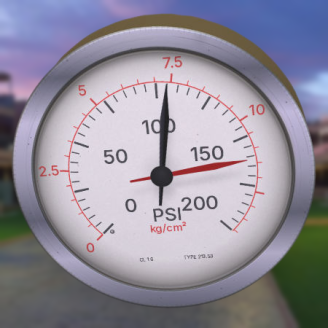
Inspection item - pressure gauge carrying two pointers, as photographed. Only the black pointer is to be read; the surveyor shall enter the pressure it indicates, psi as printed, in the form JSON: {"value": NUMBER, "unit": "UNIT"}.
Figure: {"value": 105, "unit": "psi"}
